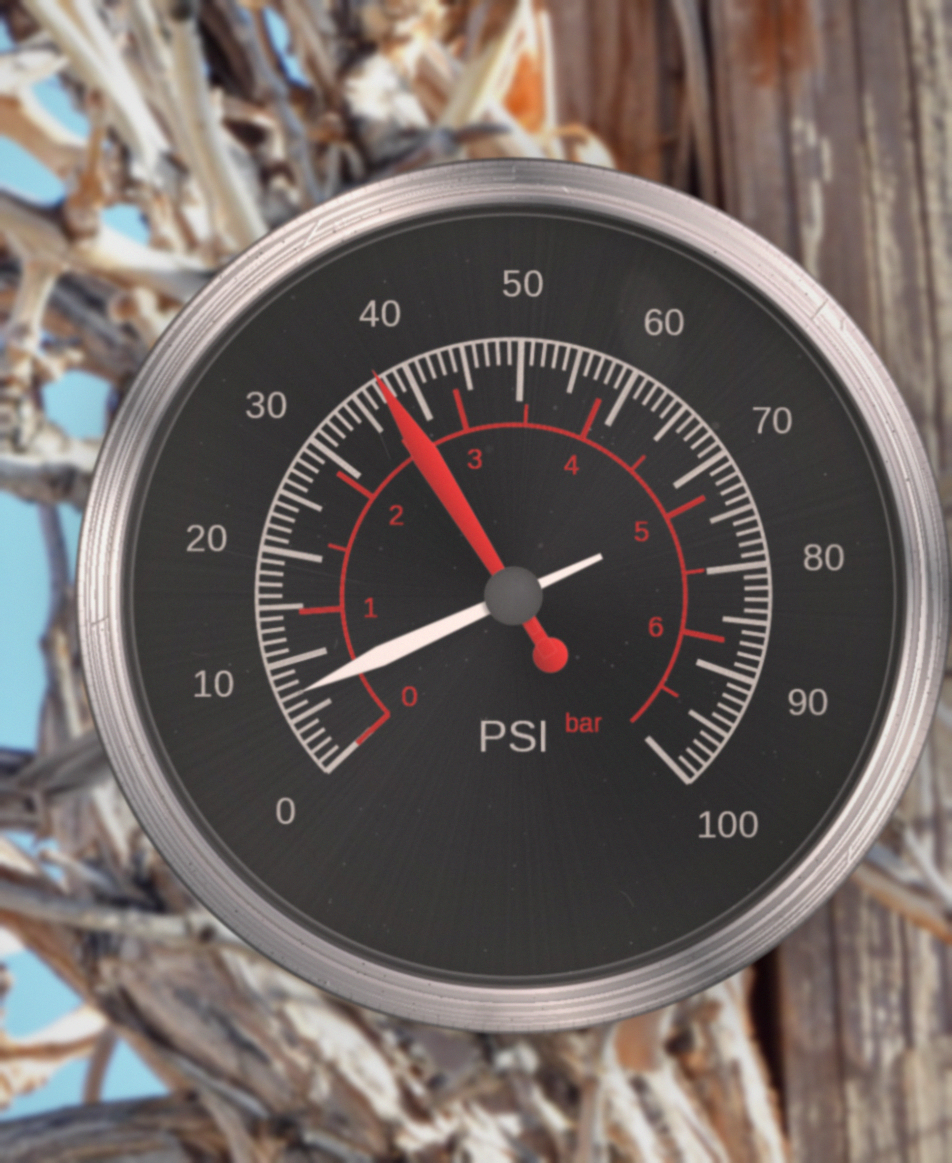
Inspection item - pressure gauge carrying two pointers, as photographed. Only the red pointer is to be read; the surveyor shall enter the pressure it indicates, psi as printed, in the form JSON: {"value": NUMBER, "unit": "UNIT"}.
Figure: {"value": 37.5, "unit": "psi"}
